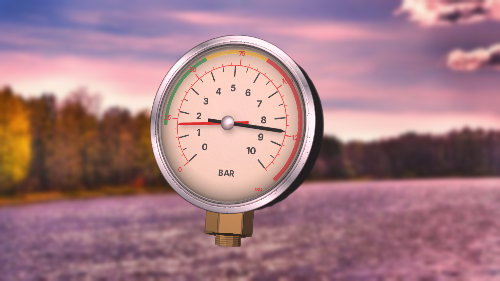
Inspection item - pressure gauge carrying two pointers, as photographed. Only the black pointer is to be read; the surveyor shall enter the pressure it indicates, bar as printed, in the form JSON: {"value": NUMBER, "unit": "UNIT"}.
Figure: {"value": 8.5, "unit": "bar"}
